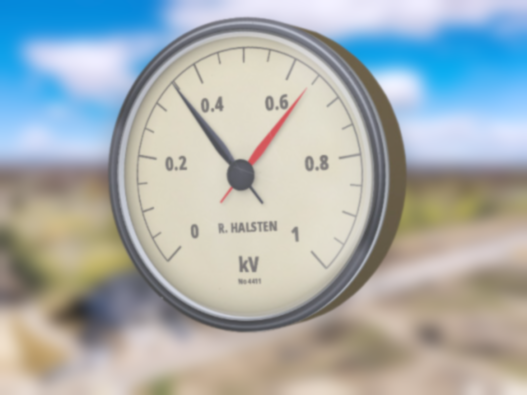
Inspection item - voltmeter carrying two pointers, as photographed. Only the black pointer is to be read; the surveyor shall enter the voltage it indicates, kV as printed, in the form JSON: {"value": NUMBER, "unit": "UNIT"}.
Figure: {"value": 0.35, "unit": "kV"}
